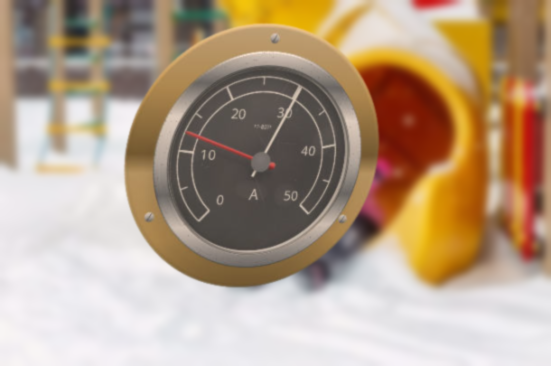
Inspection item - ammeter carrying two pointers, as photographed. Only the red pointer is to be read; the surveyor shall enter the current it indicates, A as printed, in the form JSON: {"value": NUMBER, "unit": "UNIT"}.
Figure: {"value": 12.5, "unit": "A"}
